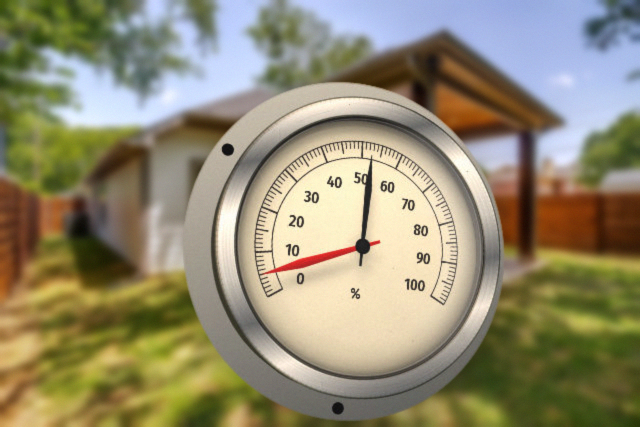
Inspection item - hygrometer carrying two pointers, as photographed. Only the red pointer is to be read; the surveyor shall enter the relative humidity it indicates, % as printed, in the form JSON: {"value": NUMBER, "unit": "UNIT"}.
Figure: {"value": 5, "unit": "%"}
